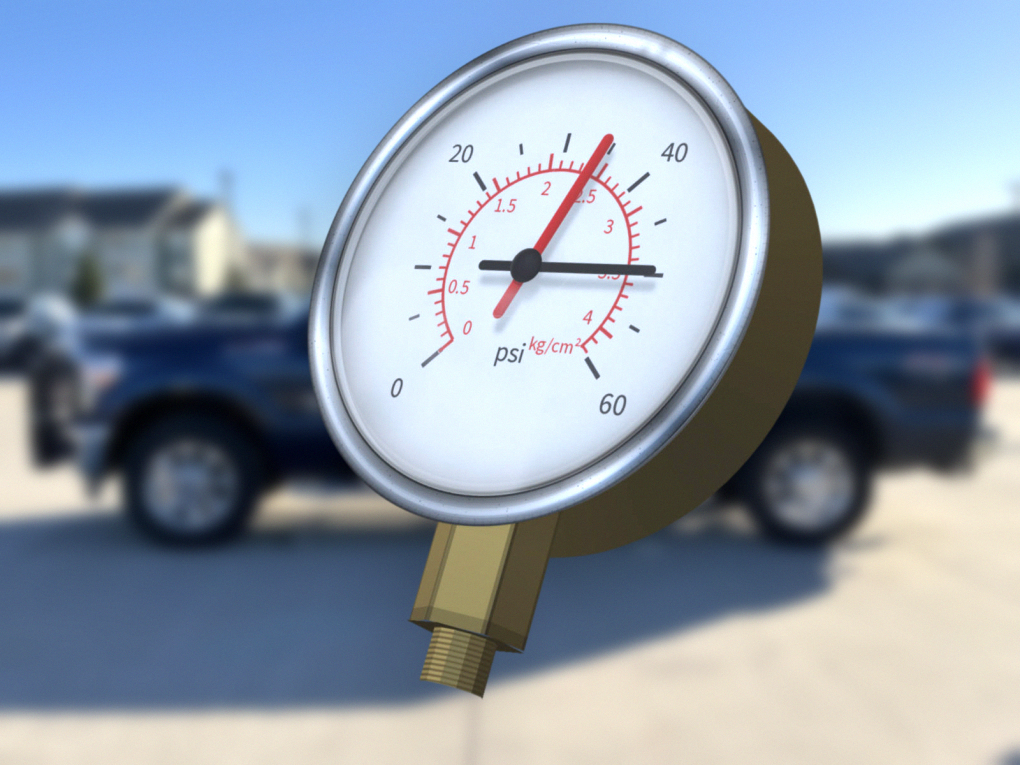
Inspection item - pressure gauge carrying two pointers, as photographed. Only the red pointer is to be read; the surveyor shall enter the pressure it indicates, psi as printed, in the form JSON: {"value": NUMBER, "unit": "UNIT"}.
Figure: {"value": 35, "unit": "psi"}
